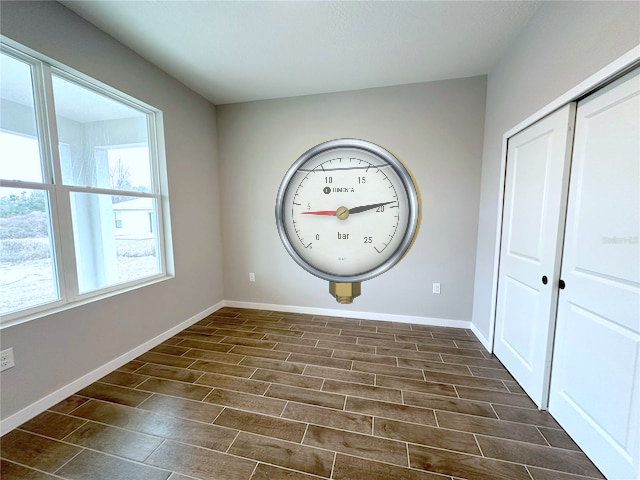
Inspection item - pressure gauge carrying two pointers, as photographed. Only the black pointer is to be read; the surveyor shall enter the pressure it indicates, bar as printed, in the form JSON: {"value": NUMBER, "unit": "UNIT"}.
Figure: {"value": 19.5, "unit": "bar"}
